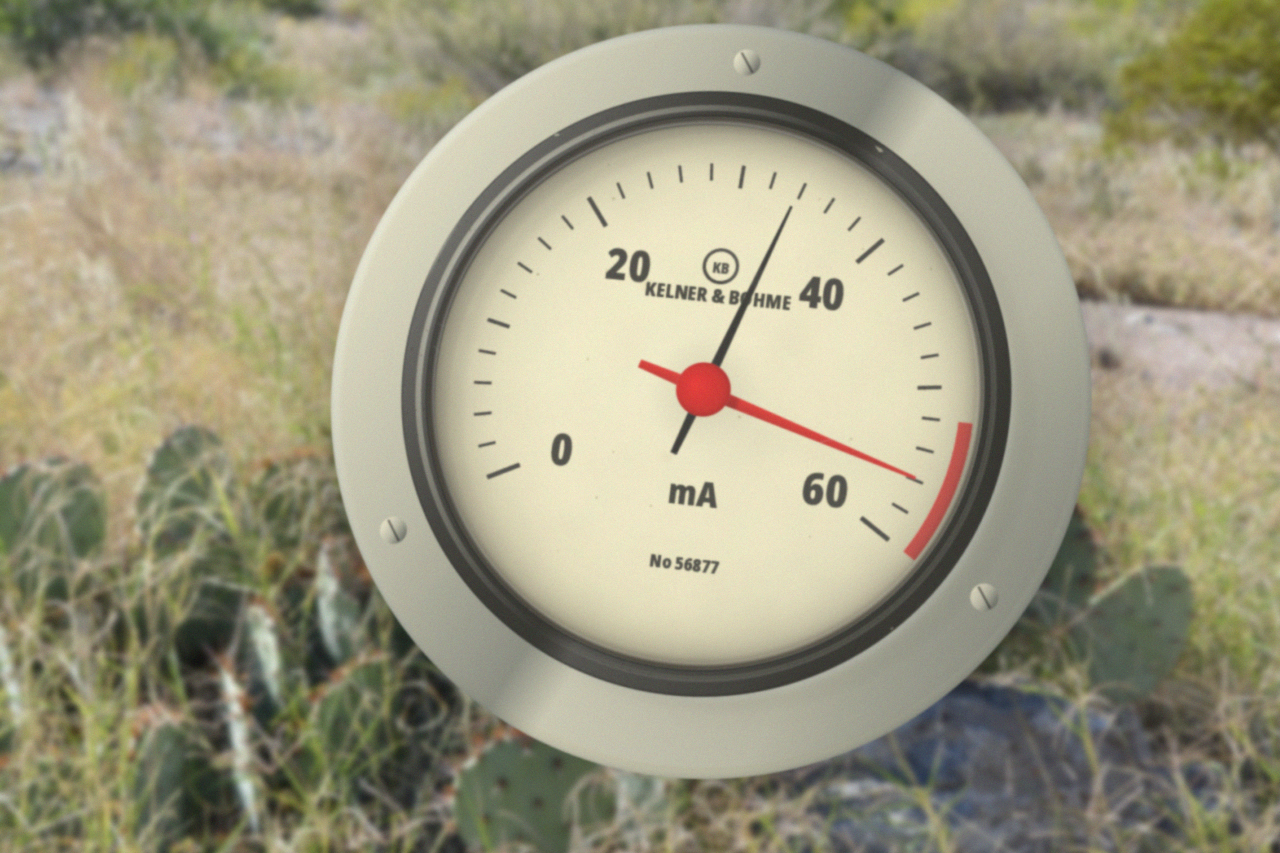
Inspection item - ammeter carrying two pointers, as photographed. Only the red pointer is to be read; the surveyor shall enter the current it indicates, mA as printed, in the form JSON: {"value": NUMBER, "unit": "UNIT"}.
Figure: {"value": 56, "unit": "mA"}
